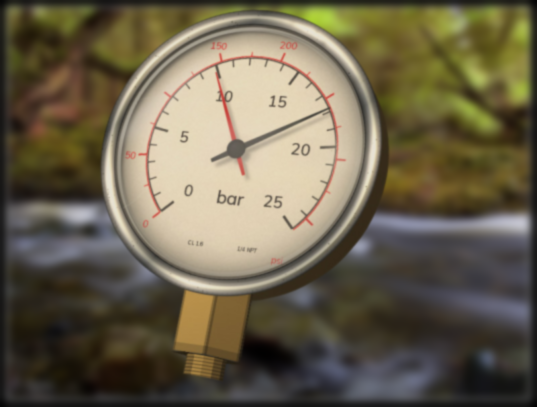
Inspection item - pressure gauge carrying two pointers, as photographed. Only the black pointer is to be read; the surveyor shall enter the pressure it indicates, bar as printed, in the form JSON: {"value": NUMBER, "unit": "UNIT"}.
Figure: {"value": 18, "unit": "bar"}
